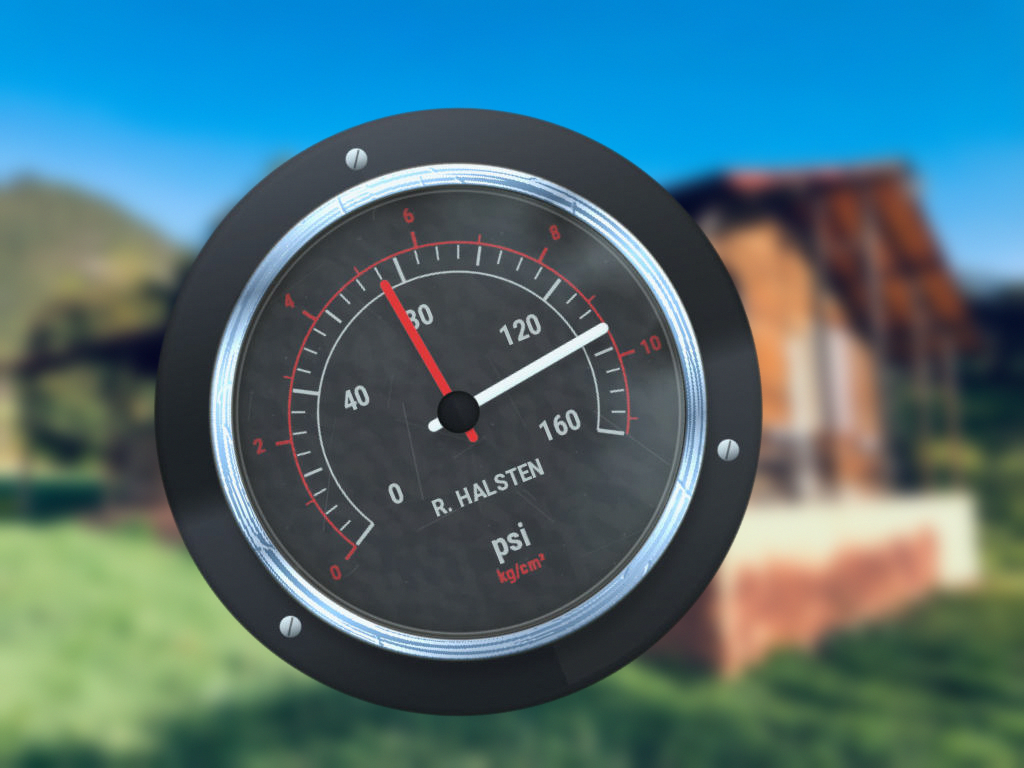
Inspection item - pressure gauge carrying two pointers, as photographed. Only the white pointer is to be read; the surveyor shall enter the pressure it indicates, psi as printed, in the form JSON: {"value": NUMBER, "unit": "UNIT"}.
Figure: {"value": 135, "unit": "psi"}
